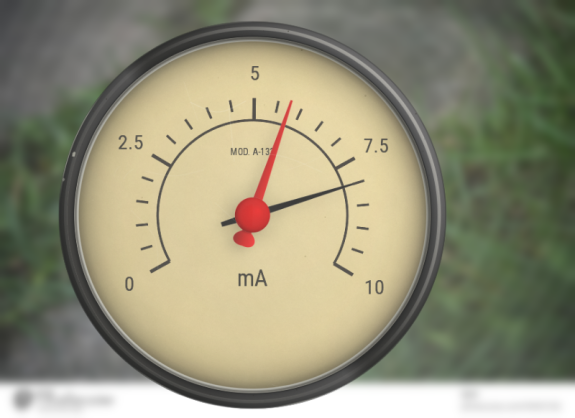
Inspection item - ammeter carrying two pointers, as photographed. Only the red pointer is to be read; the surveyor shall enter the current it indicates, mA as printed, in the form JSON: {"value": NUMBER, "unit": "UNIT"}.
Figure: {"value": 5.75, "unit": "mA"}
